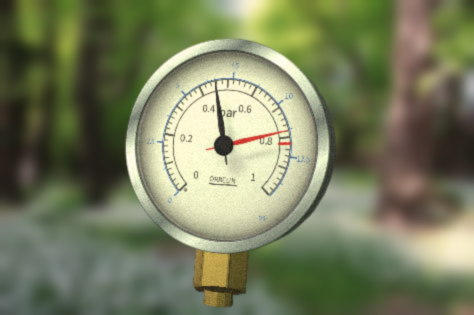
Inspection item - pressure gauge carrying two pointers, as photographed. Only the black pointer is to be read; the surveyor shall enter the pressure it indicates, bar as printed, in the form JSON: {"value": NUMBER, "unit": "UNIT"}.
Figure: {"value": 0.46, "unit": "bar"}
